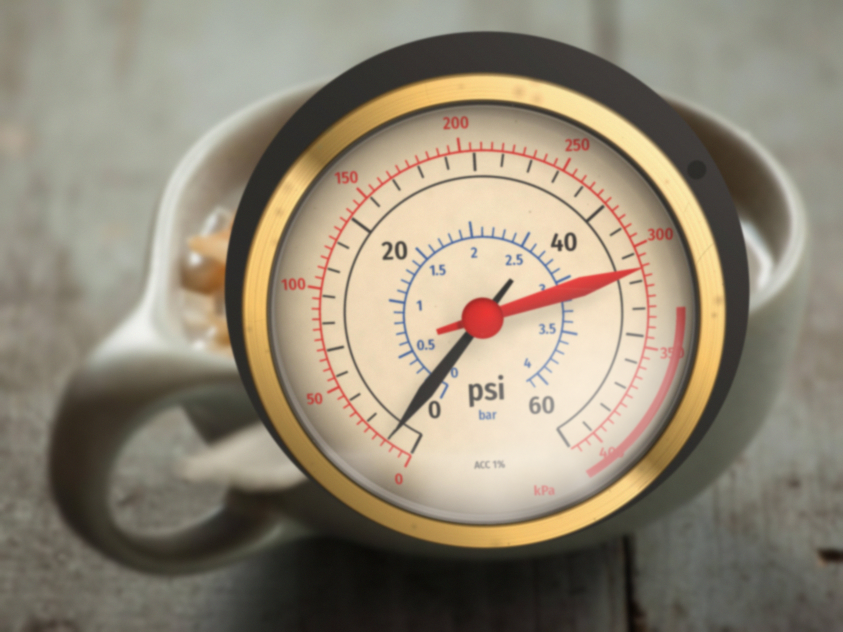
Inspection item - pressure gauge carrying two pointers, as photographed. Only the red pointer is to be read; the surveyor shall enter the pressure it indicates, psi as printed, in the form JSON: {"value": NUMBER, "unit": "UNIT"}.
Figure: {"value": 45, "unit": "psi"}
